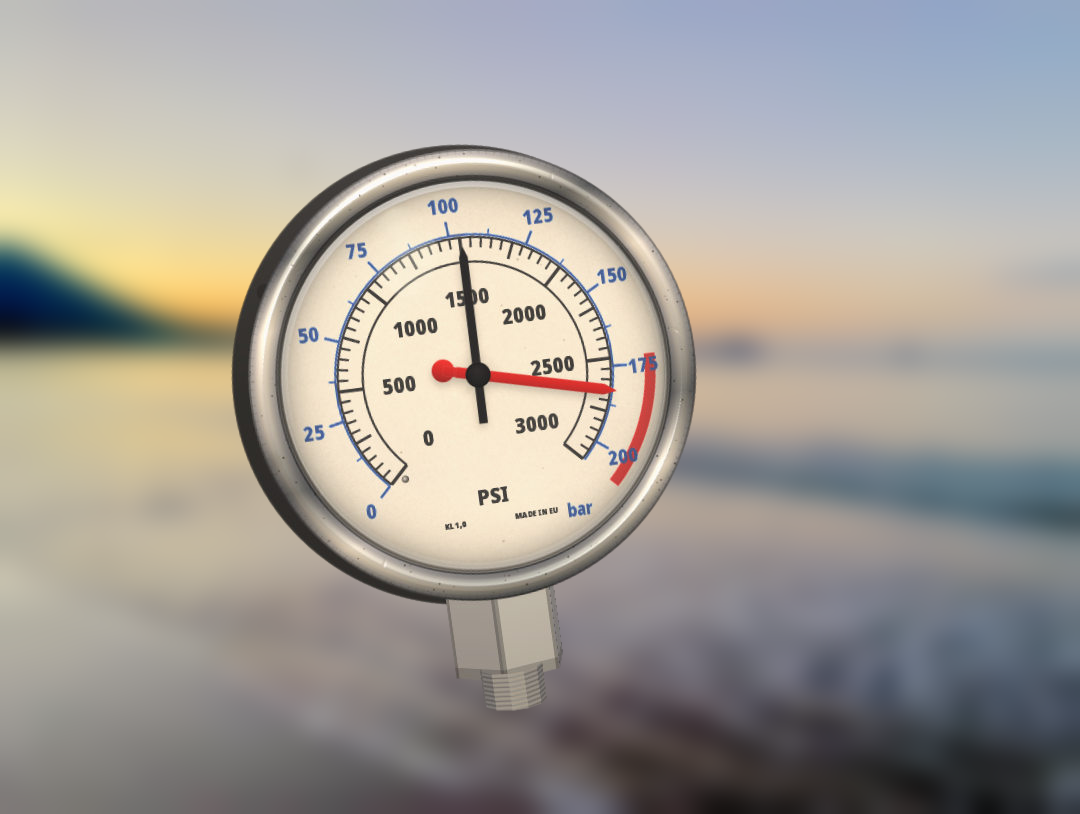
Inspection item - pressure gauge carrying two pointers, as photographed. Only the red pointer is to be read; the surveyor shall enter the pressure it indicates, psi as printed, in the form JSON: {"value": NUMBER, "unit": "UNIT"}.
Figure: {"value": 2650, "unit": "psi"}
